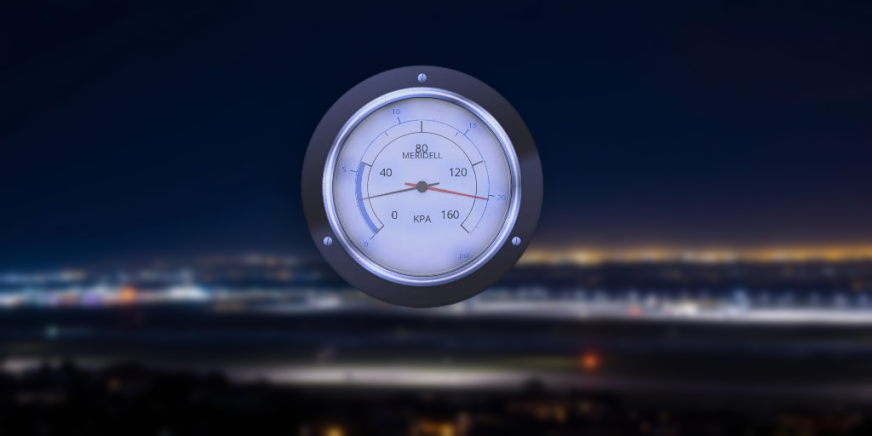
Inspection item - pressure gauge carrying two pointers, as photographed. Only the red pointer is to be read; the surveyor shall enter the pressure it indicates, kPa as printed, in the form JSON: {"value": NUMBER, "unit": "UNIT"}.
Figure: {"value": 140, "unit": "kPa"}
